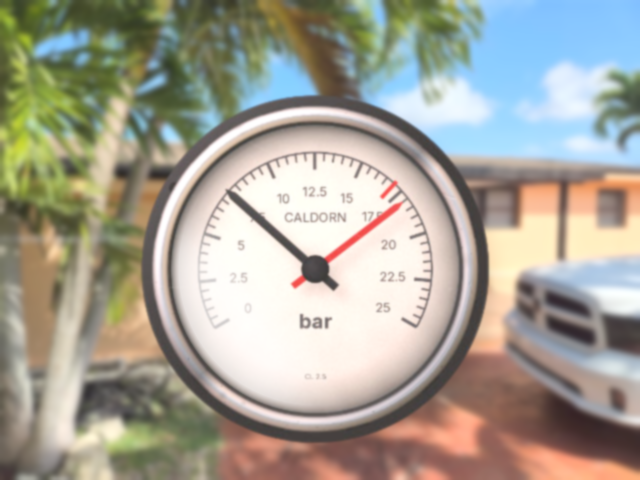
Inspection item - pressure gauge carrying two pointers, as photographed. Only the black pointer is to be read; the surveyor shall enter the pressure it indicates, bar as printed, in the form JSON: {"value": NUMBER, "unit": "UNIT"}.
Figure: {"value": 7.5, "unit": "bar"}
